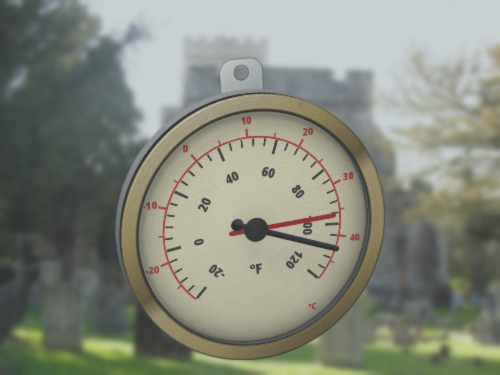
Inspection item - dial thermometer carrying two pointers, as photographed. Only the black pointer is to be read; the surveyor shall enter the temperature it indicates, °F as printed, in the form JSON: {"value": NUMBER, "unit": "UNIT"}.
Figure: {"value": 108, "unit": "°F"}
